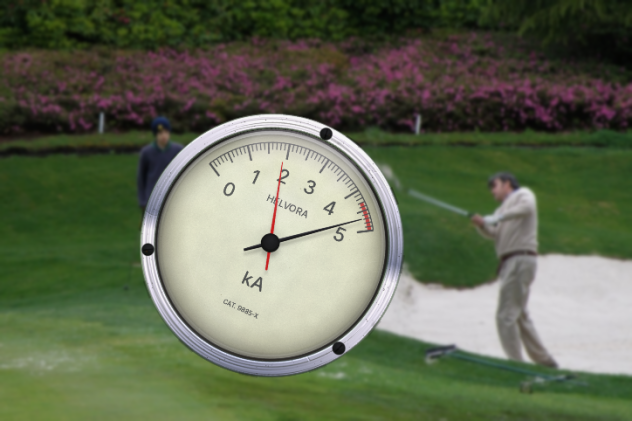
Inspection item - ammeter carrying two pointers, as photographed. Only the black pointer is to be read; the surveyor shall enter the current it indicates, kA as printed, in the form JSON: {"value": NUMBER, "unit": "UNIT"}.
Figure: {"value": 4.7, "unit": "kA"}
